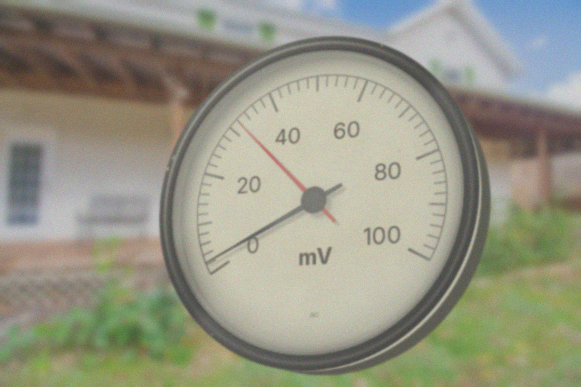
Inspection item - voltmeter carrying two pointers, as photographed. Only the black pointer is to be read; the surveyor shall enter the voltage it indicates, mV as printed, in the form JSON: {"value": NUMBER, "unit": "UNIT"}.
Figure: {"value": 2, "unit": "mV"}
